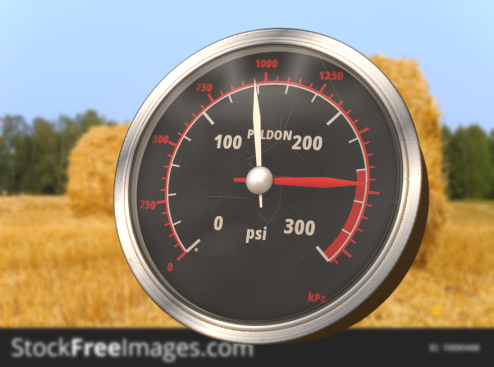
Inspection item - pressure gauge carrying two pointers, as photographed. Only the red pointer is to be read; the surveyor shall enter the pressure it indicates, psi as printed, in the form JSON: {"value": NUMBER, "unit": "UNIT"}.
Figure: {"value": 250, "unit": "psi"}
